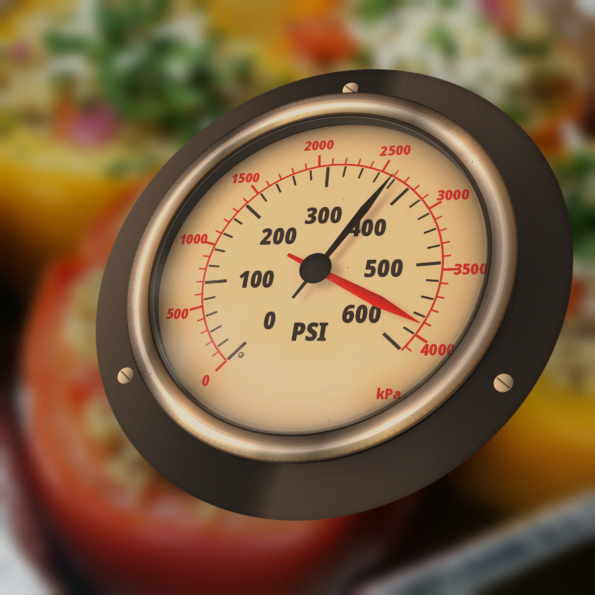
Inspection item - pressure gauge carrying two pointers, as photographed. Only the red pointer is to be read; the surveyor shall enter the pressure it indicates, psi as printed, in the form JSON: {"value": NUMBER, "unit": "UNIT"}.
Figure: {"value": 570, "unit": "psi"}
